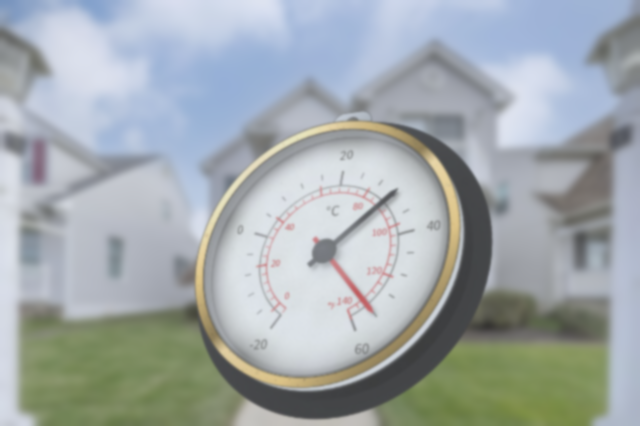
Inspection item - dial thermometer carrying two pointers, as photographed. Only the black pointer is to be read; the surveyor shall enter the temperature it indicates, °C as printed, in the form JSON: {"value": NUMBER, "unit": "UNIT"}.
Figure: {"value": 32, "unit": "°C"}
